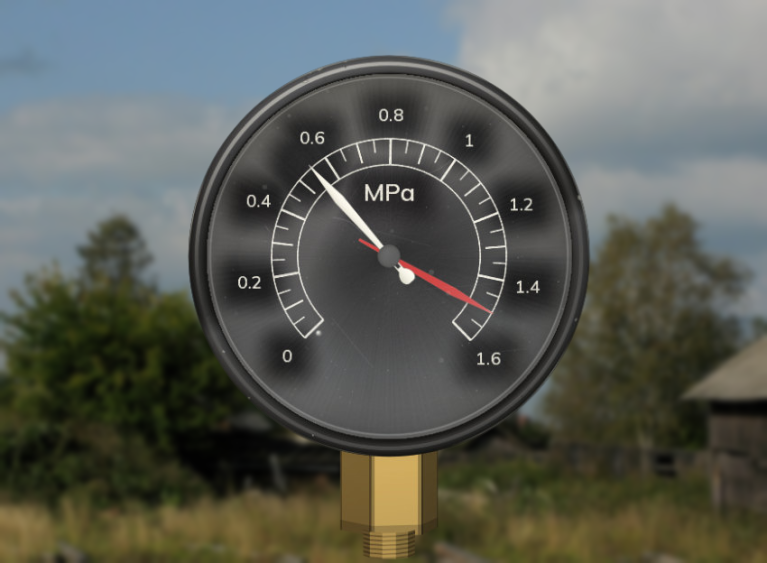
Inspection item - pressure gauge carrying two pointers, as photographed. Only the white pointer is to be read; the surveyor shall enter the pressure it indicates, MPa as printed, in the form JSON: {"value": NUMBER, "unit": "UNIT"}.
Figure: {"value": 0.55, "unit": "MPa"}
